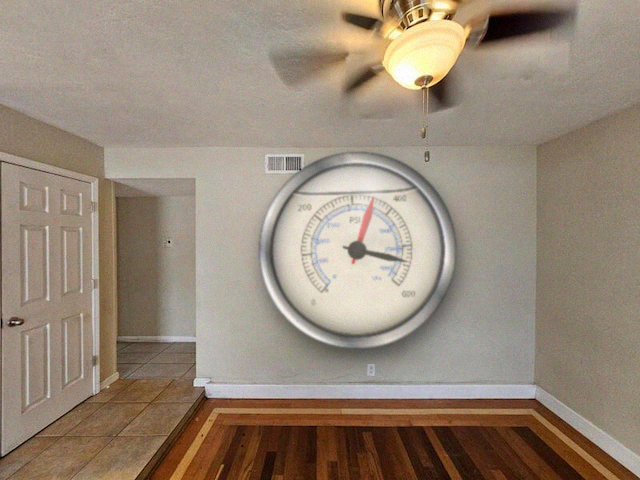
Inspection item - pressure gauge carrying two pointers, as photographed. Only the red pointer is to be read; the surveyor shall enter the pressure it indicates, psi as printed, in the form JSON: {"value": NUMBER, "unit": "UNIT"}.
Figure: {"value": 350, "unit": "psi"}
